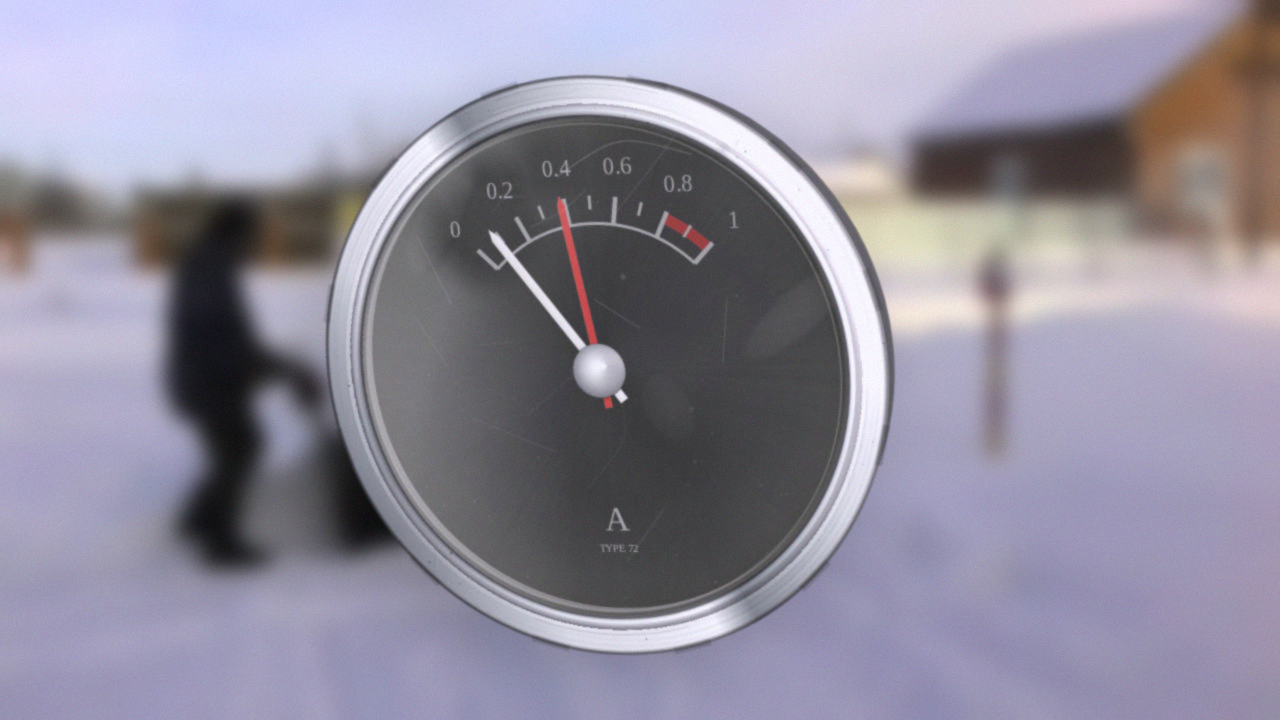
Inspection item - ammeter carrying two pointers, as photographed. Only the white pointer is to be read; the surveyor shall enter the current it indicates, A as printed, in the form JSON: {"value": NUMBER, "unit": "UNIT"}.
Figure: {"value": 0.1, "unit": "A"}
